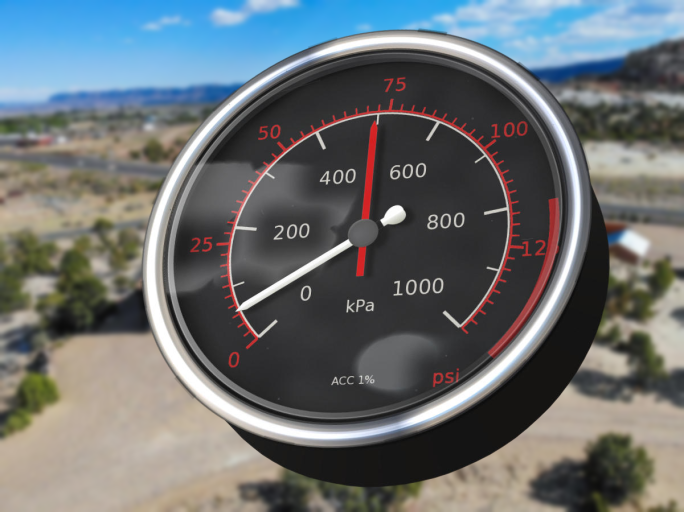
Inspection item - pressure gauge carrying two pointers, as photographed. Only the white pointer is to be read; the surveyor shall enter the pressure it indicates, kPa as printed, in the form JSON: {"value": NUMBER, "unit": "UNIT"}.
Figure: {"value": 50, "unit": "kPa"}
